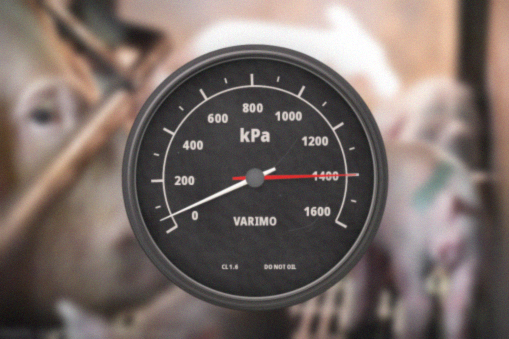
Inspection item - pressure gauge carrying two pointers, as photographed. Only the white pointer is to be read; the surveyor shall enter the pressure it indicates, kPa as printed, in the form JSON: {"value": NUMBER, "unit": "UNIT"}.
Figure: {"value": 50, "unit": "kPa"}
